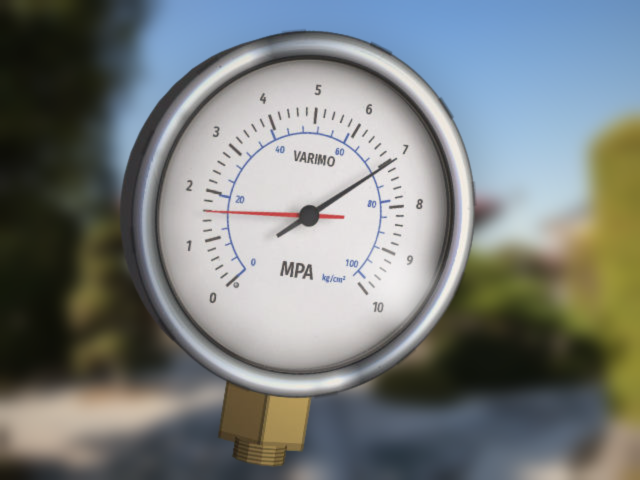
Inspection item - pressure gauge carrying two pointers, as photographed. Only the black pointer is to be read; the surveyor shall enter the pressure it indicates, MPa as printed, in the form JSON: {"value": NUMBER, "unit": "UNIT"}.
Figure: {"value": 7, "unit": "MPa"}
